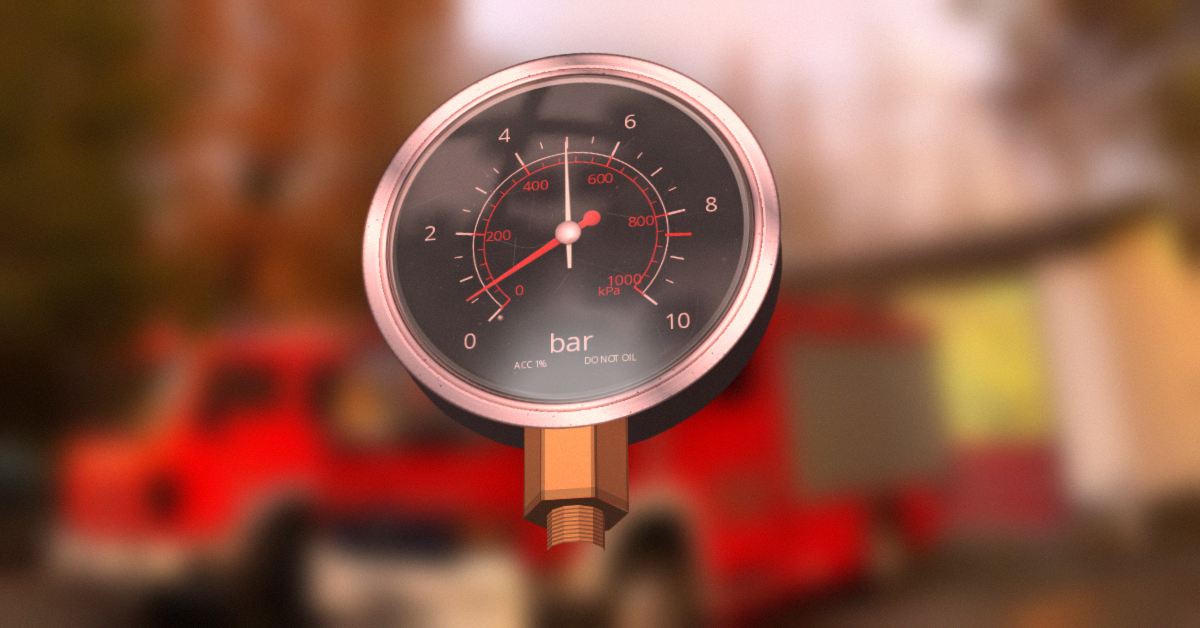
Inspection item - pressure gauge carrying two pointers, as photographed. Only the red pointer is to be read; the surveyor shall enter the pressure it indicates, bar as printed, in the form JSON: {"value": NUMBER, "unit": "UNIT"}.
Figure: {"value": 0.5, "unit": "bar"}
